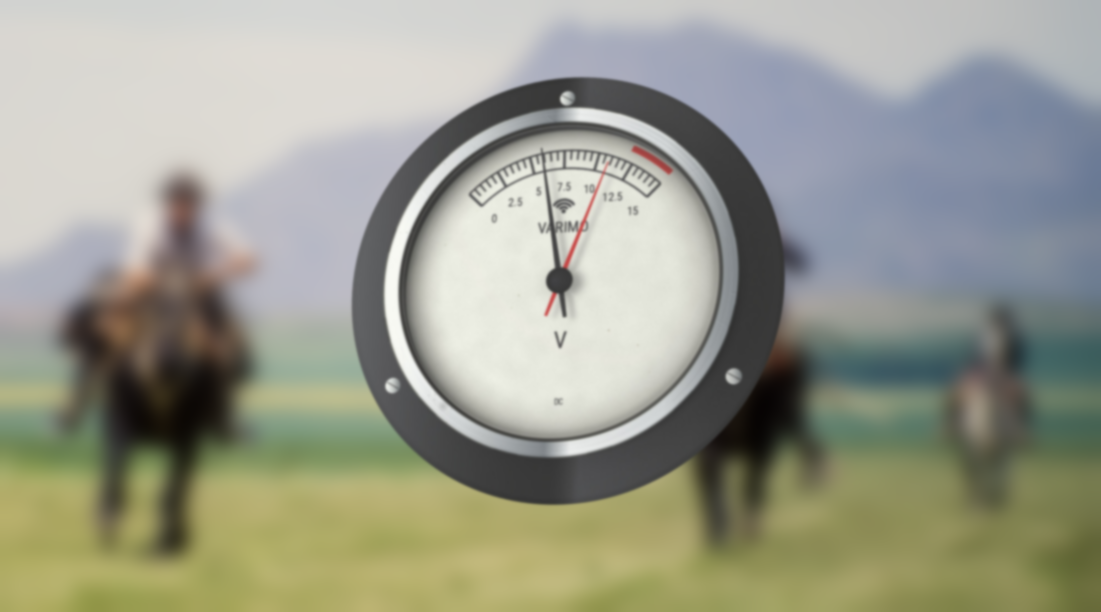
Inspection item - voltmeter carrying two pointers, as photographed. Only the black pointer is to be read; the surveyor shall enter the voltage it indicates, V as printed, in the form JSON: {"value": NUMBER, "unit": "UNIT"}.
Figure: {"value": 6, "unit": "V"}
